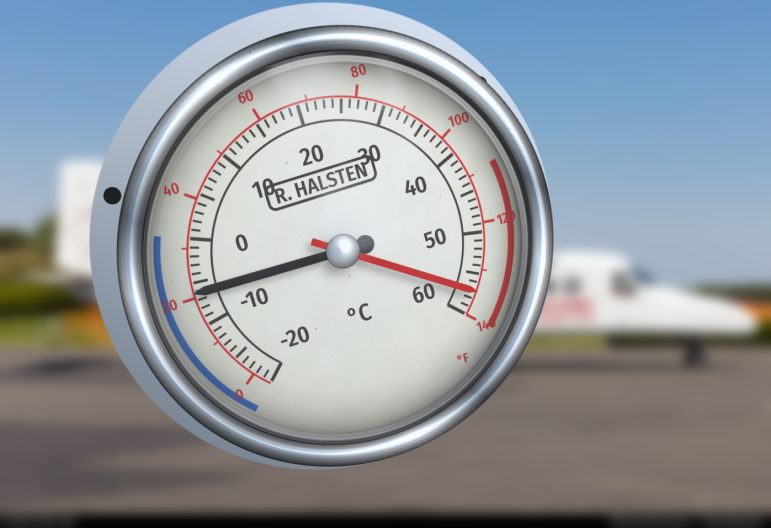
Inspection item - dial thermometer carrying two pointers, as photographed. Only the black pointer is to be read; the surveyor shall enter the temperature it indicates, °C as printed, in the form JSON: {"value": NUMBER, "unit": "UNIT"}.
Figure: {"value": -6, "unit": "°C"}
